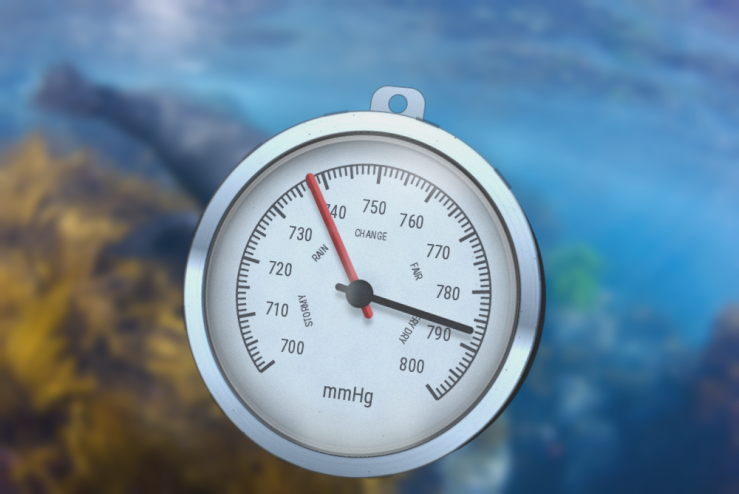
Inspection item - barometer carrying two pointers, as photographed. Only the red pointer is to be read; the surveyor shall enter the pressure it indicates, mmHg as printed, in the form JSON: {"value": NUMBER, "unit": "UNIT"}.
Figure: {"value": 738, "unit": "mmHg"}
